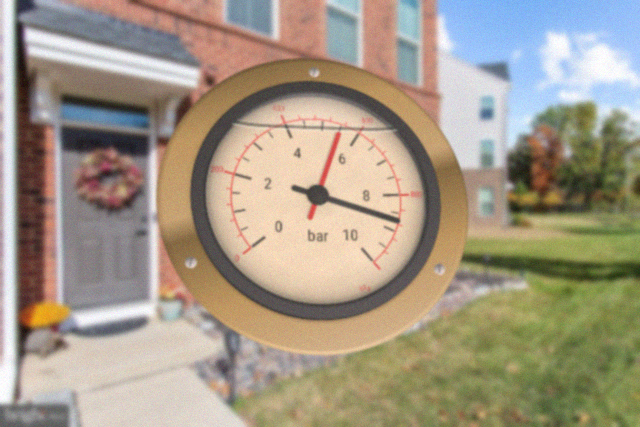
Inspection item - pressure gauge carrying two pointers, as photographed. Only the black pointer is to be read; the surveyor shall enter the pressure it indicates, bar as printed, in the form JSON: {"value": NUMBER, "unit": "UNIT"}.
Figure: {"value": 8.75, "unit": "bar"}
